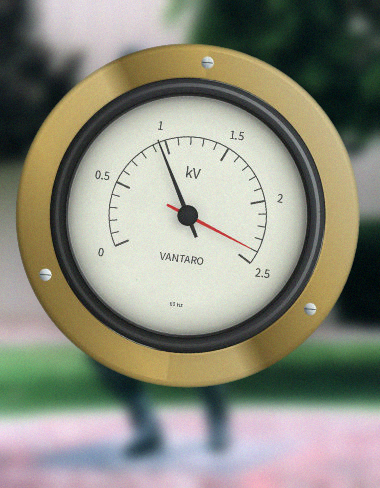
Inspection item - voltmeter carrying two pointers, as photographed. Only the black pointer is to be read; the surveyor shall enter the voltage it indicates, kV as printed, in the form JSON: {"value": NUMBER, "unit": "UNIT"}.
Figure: {"value": 0.95, "unit": "kV"}
